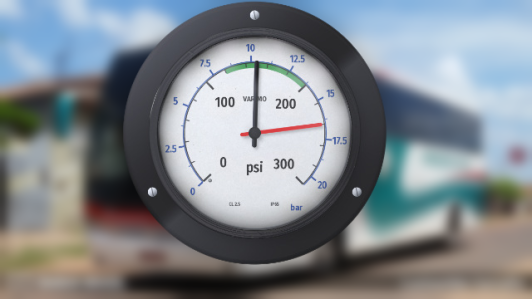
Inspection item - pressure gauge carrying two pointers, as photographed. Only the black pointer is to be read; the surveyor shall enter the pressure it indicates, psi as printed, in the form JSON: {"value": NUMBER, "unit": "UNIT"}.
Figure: {"value": 150, "unit": "psi"}
